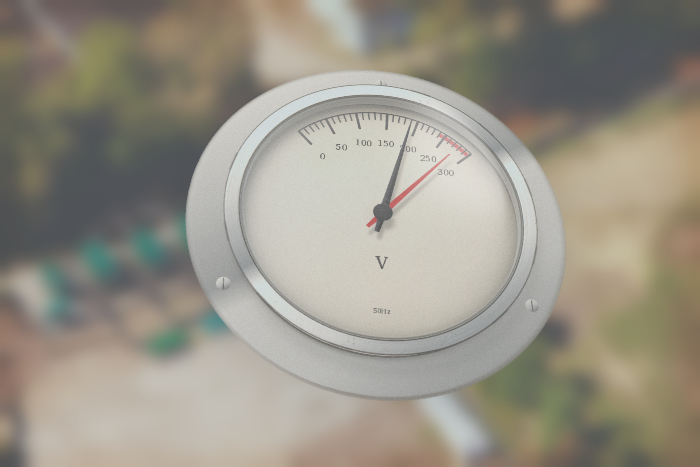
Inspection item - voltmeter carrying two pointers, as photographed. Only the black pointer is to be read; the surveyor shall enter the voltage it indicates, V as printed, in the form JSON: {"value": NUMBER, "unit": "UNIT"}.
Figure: {"value": 190, "unit": "V"}
